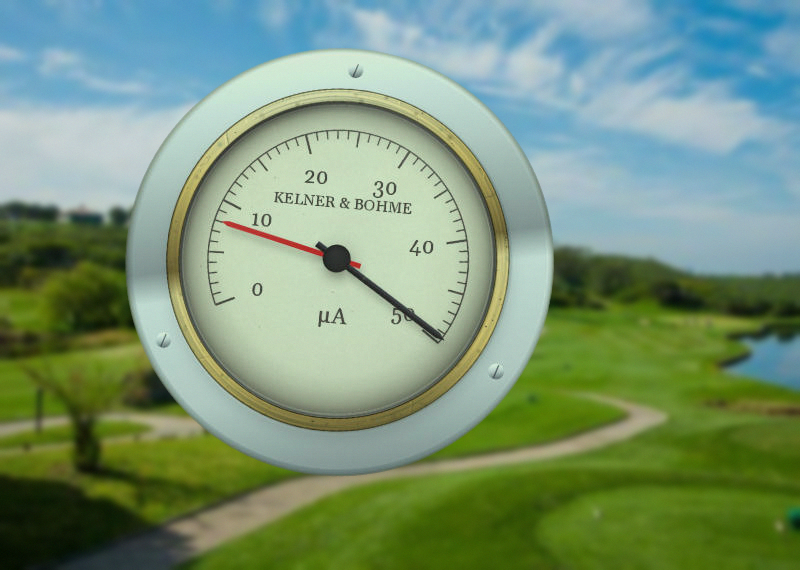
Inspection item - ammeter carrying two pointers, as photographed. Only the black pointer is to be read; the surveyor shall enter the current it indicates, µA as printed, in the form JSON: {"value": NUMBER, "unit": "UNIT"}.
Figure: {"value": 49.5, "unit": "µA"}
